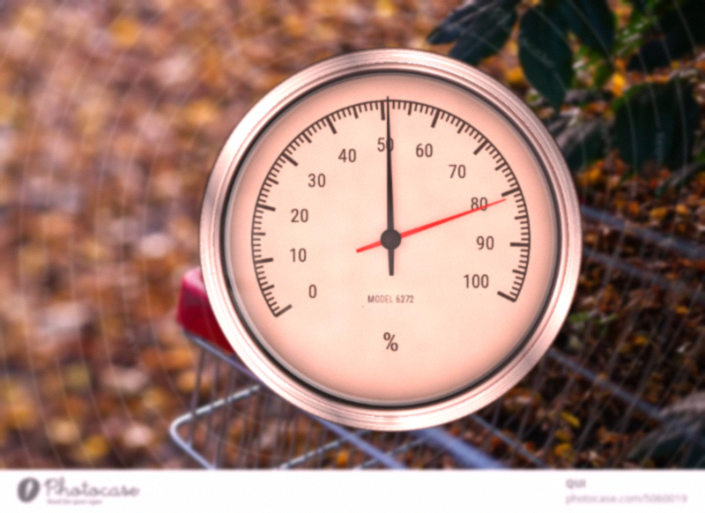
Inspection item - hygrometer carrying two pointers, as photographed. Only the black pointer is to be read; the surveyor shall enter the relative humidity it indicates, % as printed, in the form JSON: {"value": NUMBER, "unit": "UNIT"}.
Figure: {"value": 51, "unit": "%"}
